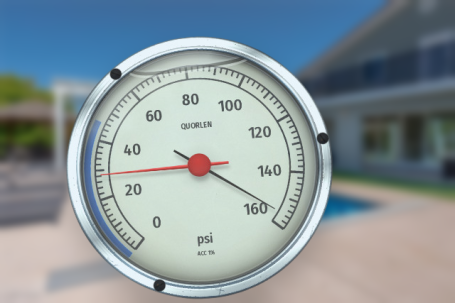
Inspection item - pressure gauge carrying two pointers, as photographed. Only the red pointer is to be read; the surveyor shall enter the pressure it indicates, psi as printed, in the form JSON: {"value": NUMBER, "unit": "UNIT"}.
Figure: {"value": 28, "unit": "psi"}
